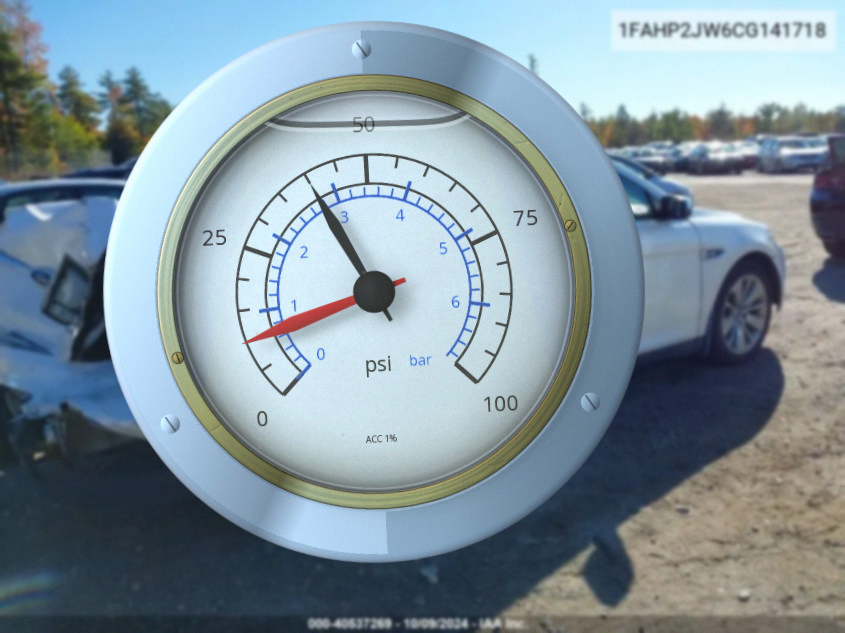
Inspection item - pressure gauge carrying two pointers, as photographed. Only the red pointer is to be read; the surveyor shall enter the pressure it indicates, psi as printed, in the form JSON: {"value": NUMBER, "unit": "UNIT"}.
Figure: {"value": 10, "unit": "psi"}
